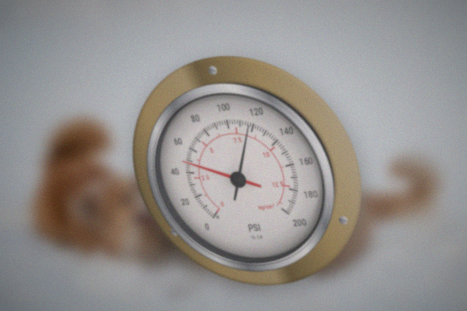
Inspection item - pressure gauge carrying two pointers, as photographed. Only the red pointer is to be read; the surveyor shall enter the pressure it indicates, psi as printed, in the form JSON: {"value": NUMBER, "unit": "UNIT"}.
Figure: {"value": 50, "unit": "psi"}
